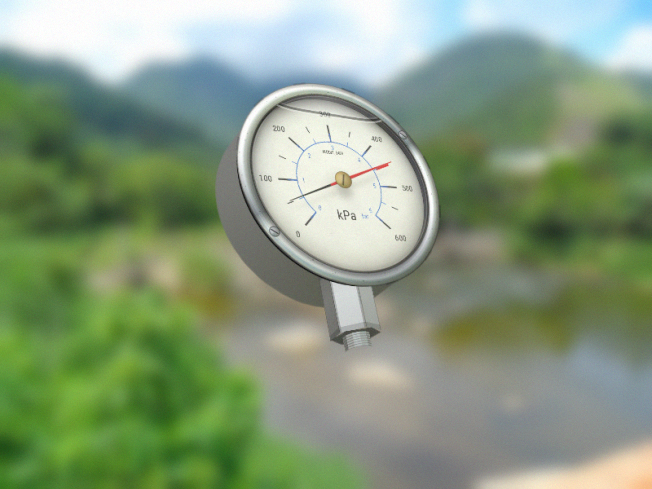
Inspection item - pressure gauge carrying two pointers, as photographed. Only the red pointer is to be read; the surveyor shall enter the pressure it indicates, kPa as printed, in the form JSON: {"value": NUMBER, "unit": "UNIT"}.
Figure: {"value": 450, "unit": "kPa"}
